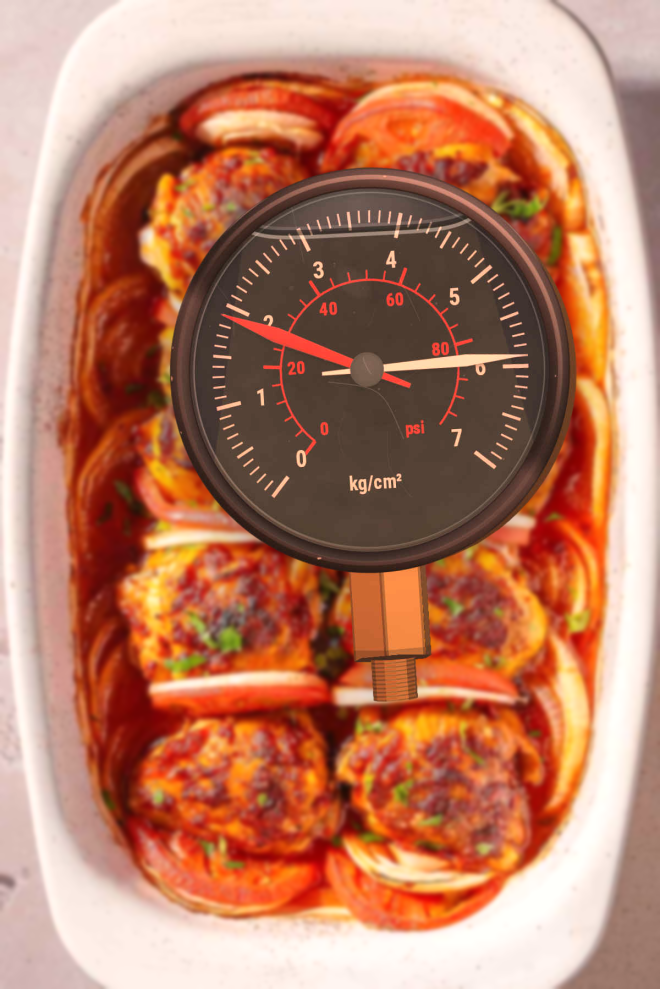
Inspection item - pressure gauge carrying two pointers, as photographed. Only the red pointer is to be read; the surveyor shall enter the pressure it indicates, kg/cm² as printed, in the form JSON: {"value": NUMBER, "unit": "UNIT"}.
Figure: {"value": 1.9, "unit": "kg/cm²"}
